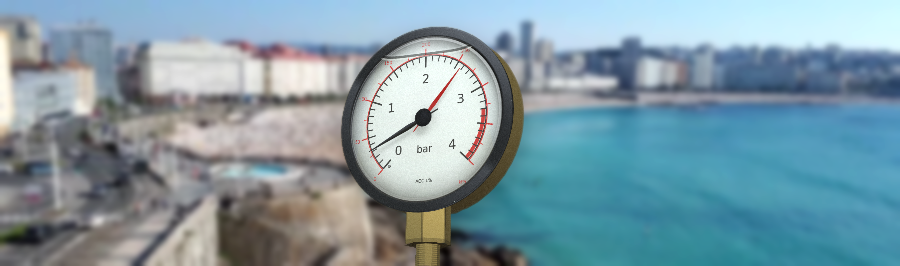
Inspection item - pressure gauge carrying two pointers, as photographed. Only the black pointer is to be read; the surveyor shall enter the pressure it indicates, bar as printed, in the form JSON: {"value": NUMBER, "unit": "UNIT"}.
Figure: {"value": 0.3, "unit": "bar"}
